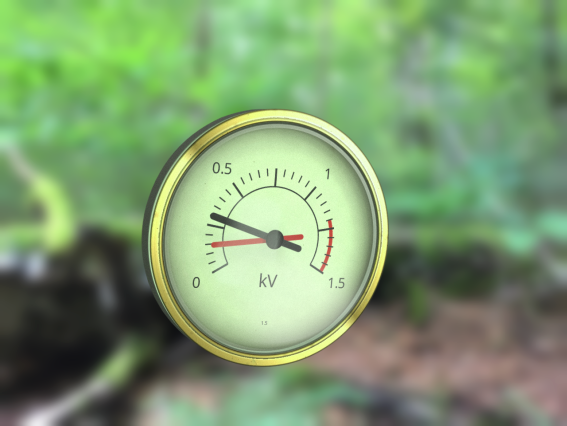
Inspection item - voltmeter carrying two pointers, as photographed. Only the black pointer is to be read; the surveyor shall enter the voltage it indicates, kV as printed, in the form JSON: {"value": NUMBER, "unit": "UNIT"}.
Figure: {"value": 0.3, "unit": "kV"}
